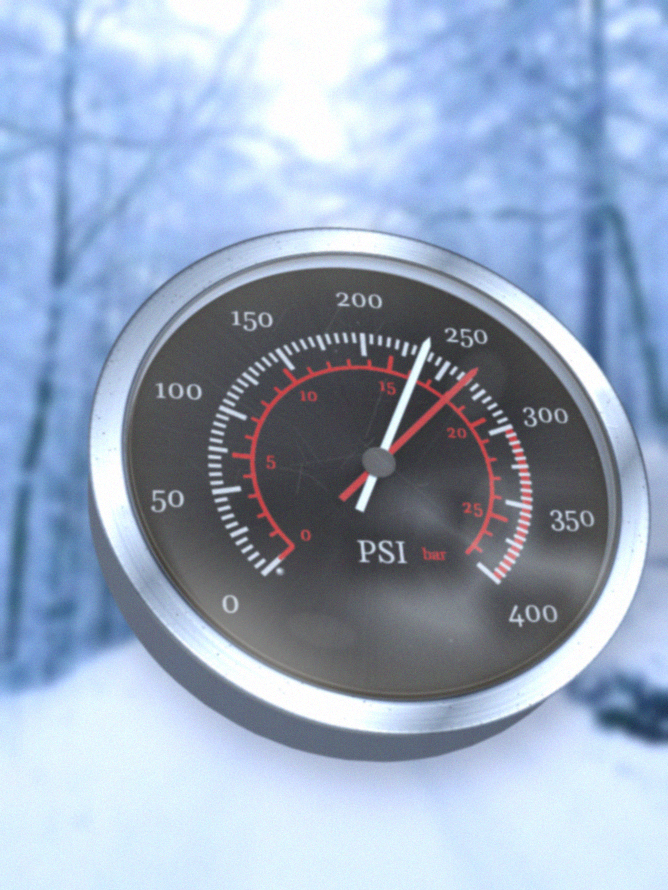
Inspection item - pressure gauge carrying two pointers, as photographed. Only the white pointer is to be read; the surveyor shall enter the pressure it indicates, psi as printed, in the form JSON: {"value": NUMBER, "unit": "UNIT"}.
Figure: {"value": 235, "unit": "psi"}
